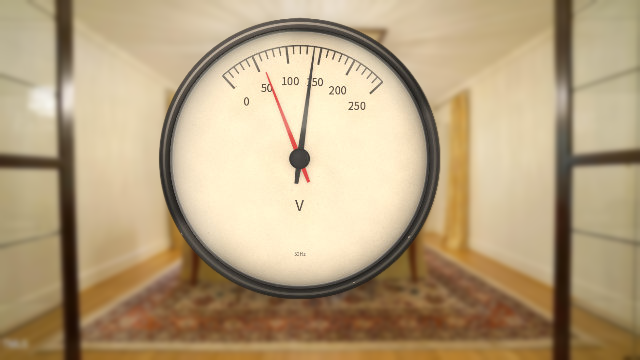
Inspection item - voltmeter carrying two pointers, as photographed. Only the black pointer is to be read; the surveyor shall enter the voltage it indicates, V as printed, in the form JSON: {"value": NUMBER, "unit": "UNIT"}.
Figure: {"value": 140, "unit": "V"}
